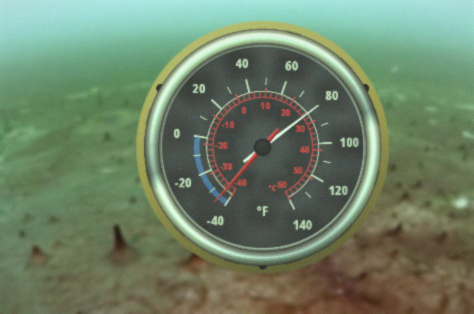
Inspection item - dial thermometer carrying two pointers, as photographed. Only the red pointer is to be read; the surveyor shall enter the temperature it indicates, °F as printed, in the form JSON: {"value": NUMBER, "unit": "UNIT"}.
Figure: {"value": -35, "unit": "°F"}
